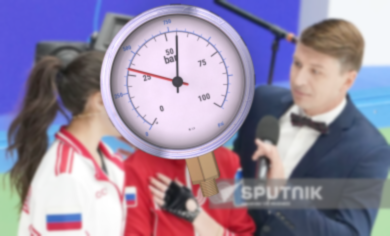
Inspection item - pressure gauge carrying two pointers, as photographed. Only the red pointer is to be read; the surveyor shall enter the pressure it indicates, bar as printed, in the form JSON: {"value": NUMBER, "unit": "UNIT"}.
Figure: {"value": 27.5, "unit": "bar"}
